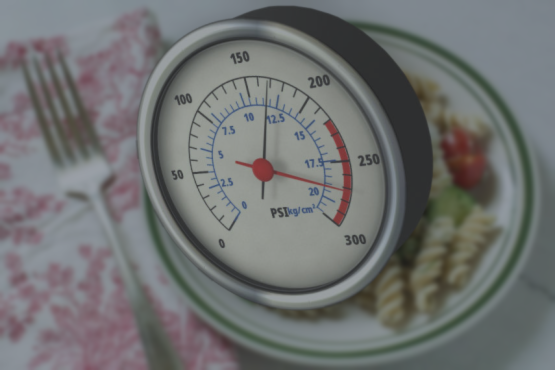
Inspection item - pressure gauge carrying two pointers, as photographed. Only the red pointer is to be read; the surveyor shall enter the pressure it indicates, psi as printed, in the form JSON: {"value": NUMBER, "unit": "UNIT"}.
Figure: {"value": 270, "unit": "psi"}
